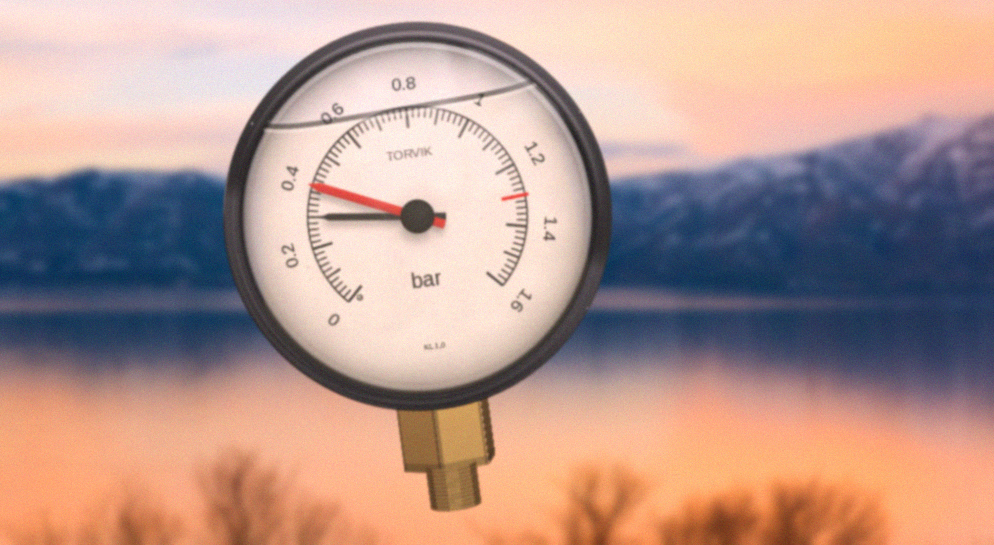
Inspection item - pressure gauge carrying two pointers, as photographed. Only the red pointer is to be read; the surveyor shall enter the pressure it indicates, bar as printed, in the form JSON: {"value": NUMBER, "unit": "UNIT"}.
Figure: {"value": 0.4, "unit": "bar"}
